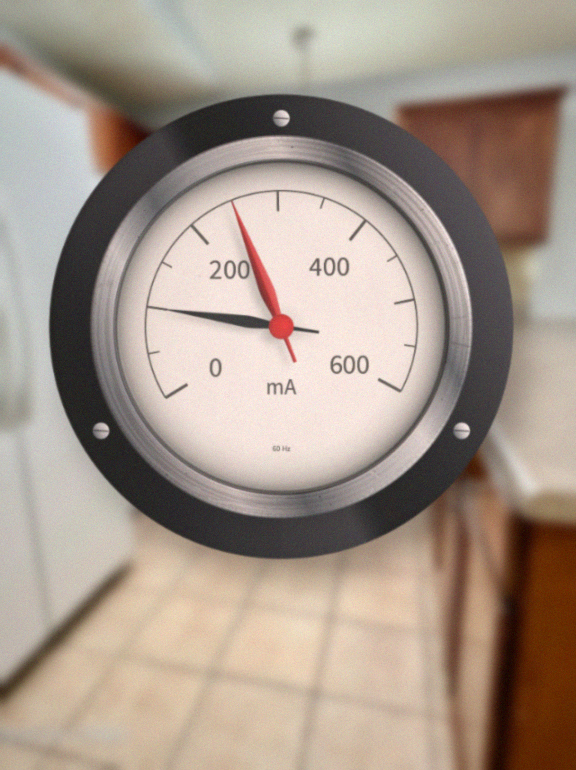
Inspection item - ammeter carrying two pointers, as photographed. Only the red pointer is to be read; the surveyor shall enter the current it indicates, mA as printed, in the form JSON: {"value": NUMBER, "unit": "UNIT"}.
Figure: {"value": 250, "unit": "mA"}
